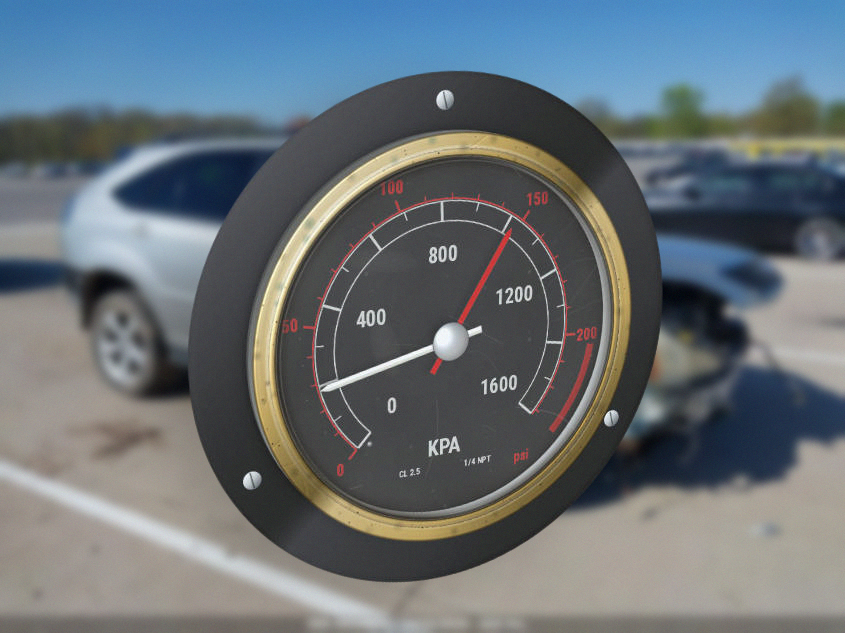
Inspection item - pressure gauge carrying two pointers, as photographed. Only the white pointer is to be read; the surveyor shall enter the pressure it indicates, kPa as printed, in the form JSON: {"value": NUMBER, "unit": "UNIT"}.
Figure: {"value": 200, "unit": "kPa"}
